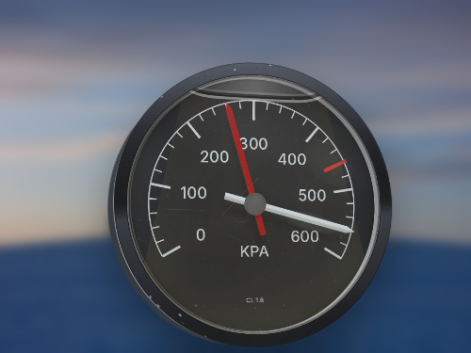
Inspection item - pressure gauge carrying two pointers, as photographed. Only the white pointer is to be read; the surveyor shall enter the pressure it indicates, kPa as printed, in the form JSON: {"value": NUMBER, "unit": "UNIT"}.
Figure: {"value": 560, "unit": "kPa"}
